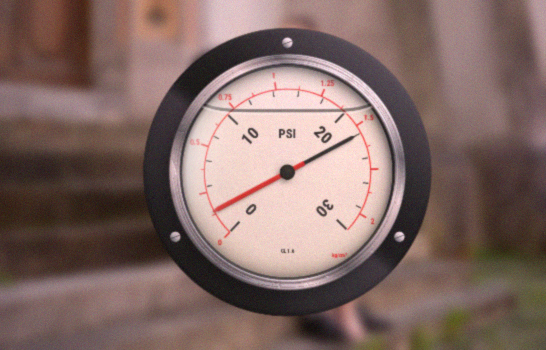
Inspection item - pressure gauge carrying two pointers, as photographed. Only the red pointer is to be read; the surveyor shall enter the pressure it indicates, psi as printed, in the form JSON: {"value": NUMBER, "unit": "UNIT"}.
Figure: {"value": 2, "unit": "psi"}
